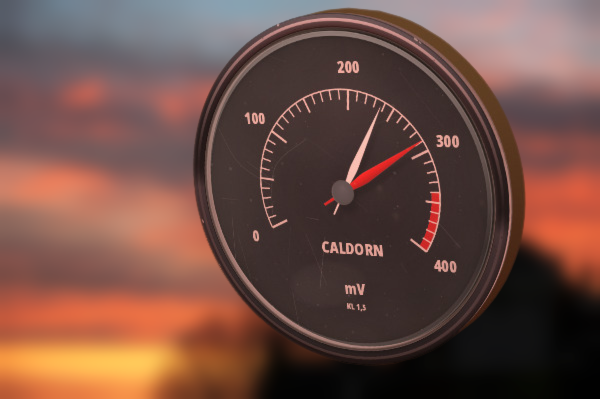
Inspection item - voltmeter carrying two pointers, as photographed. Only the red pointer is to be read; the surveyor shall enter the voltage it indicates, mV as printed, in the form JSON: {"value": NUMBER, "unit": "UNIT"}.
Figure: {"value": 290, "unit": "mV"}
